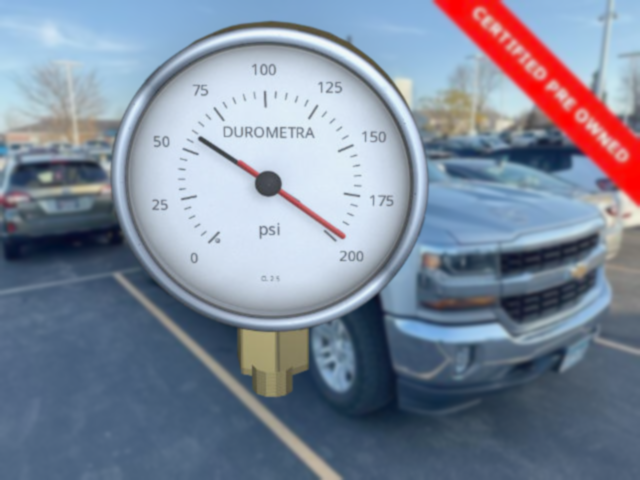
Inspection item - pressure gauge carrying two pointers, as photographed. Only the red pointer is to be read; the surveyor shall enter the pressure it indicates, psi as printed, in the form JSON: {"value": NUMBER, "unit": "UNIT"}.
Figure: {"value": 195, "unit": "psi"}
